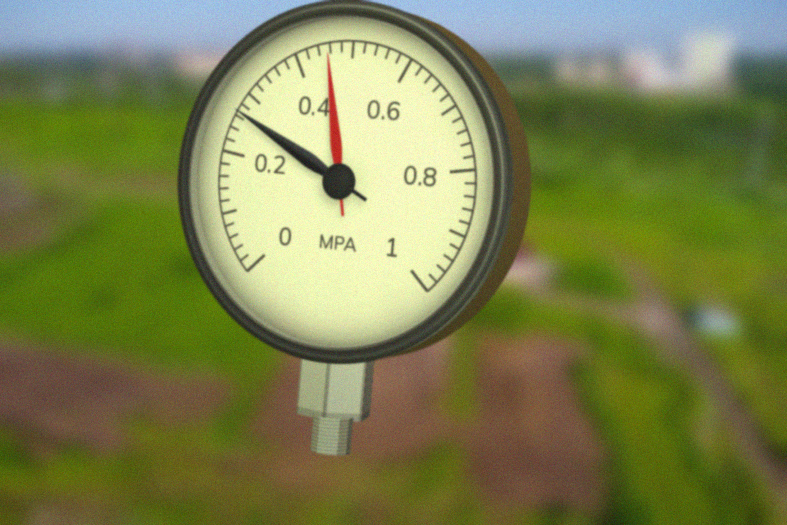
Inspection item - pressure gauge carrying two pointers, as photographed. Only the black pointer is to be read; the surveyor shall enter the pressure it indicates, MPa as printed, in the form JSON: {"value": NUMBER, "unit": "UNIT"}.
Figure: {"value": 0.27, "unit": "MPa"}
